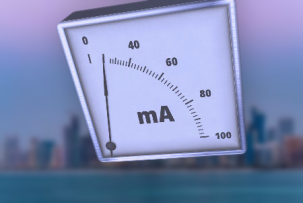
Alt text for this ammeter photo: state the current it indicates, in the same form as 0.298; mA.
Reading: 20; mA
